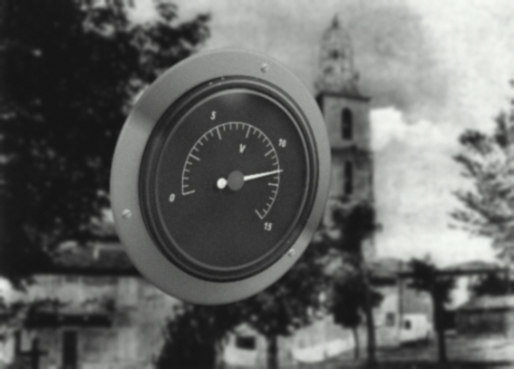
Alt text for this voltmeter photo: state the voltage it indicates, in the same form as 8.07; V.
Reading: 11.5; V
